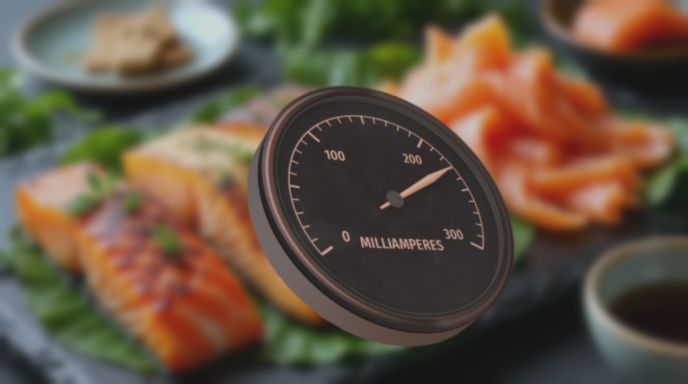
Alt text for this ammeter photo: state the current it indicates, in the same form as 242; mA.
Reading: 230; mA
